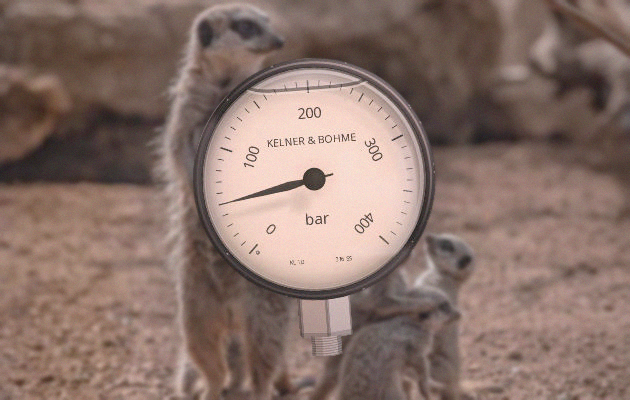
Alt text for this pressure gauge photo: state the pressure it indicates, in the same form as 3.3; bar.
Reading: 50; bar
